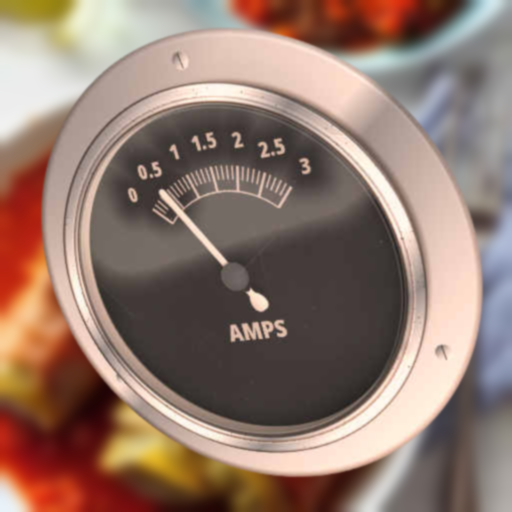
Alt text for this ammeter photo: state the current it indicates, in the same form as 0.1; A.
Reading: 0.5; A
